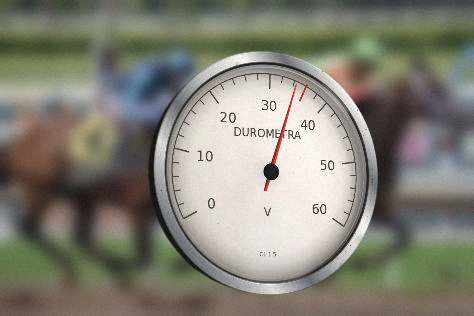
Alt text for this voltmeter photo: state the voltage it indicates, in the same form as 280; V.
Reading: 34; V
